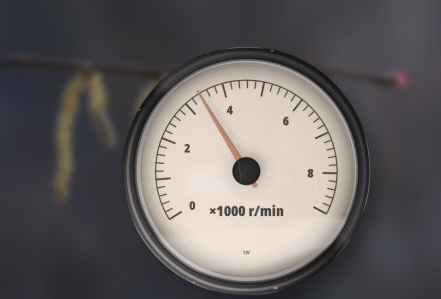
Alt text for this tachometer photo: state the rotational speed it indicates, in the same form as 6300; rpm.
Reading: 3400; rpm
